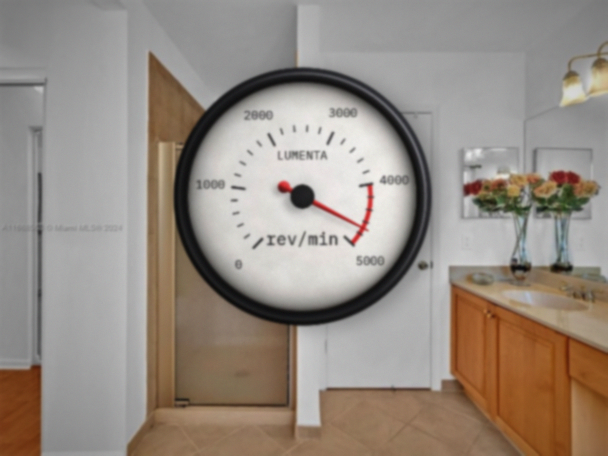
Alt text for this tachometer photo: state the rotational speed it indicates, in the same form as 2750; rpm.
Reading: 4700; rpm
